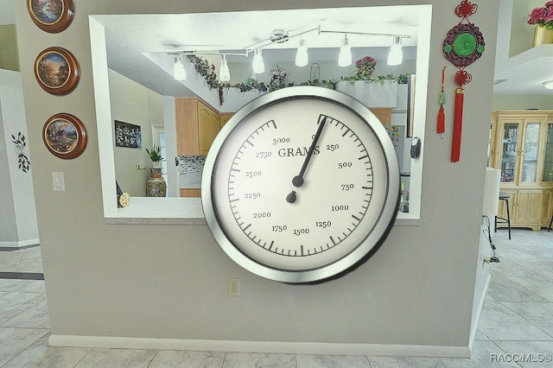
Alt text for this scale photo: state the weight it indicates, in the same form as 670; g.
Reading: 50; g
